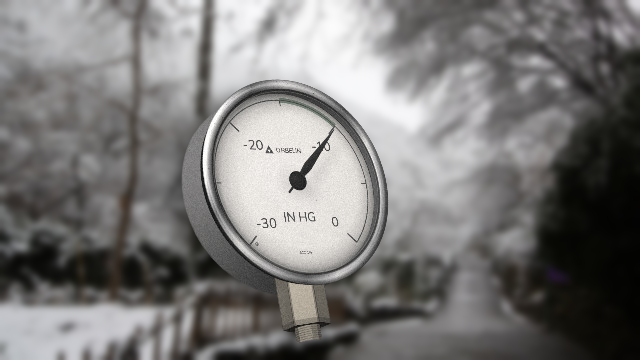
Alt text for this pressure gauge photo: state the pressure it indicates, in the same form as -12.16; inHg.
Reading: -10; inHg
